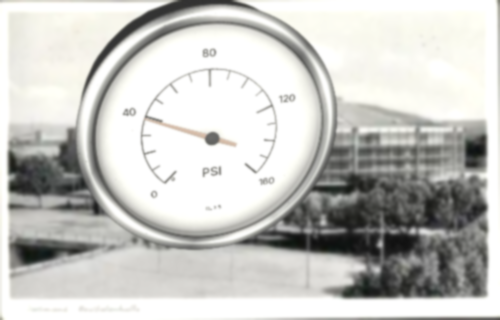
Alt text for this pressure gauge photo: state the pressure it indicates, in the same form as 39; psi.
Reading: 40; psi
